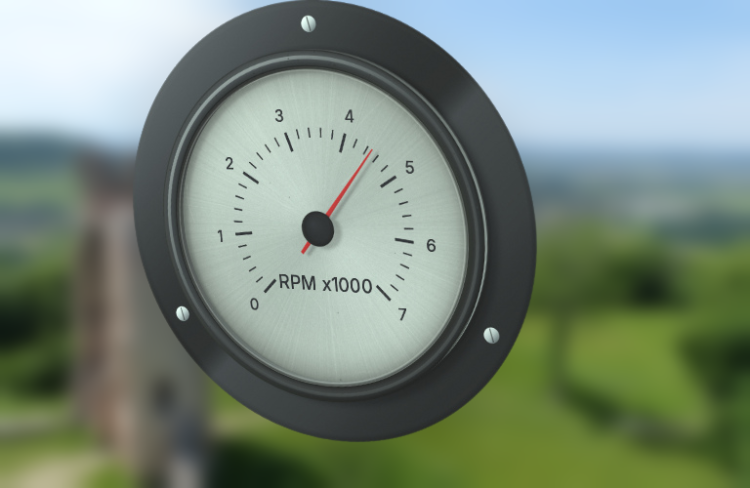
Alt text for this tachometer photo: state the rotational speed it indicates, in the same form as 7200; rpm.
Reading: 4500; rpm
